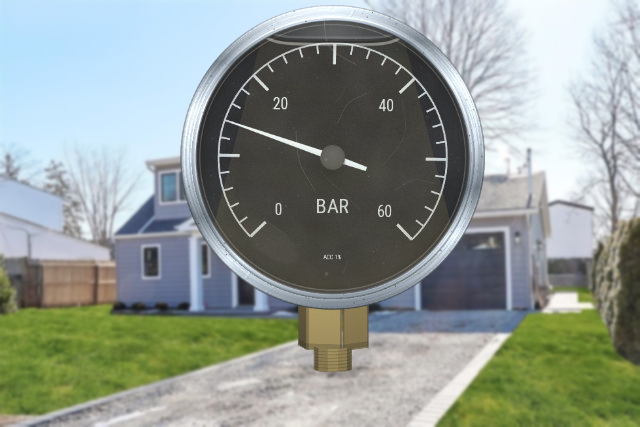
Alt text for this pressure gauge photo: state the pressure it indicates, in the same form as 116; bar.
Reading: 14; bar
